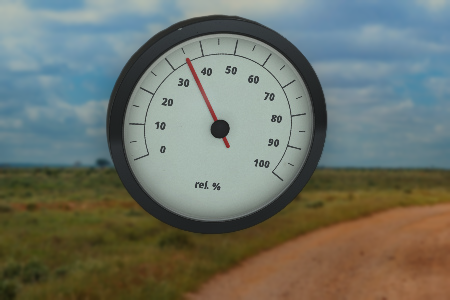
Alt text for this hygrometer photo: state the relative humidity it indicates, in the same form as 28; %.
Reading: 35; %
